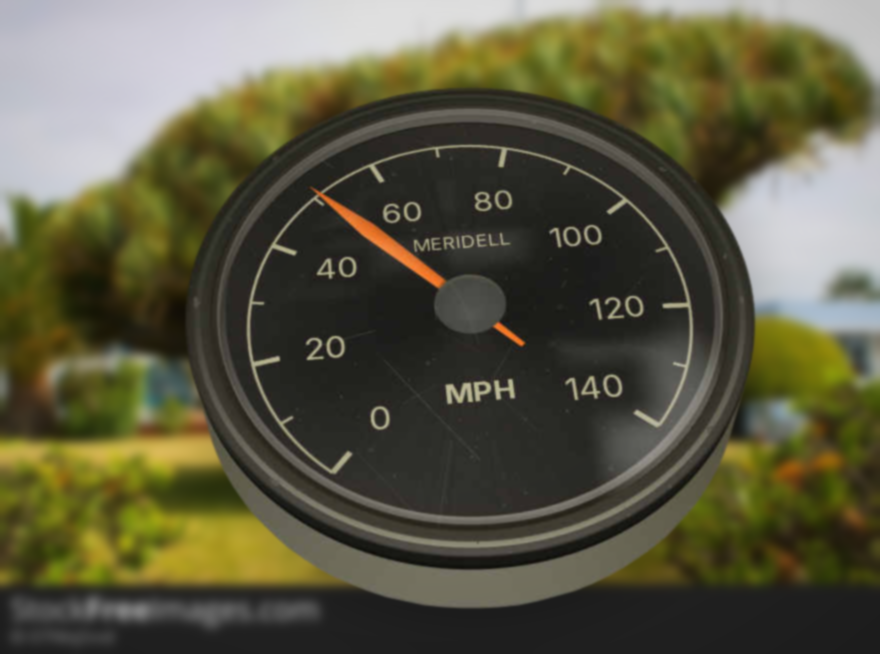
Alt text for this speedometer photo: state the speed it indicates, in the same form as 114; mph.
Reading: 50; mph
